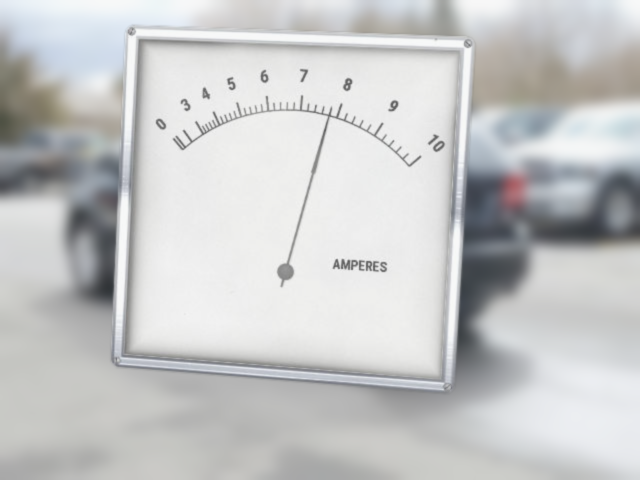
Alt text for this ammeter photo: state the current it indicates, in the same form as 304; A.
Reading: 7.8; A
